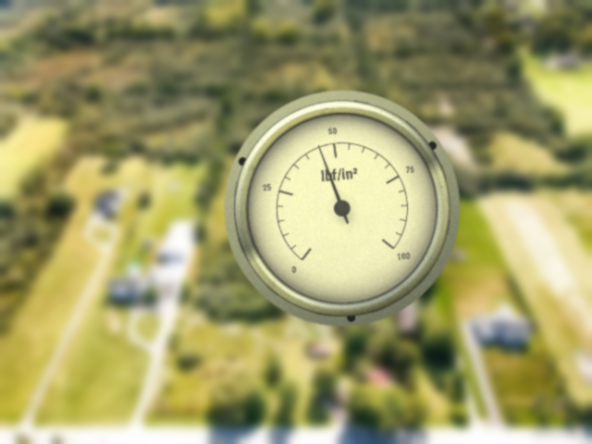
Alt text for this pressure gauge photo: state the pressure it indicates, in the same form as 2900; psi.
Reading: 45; psi
